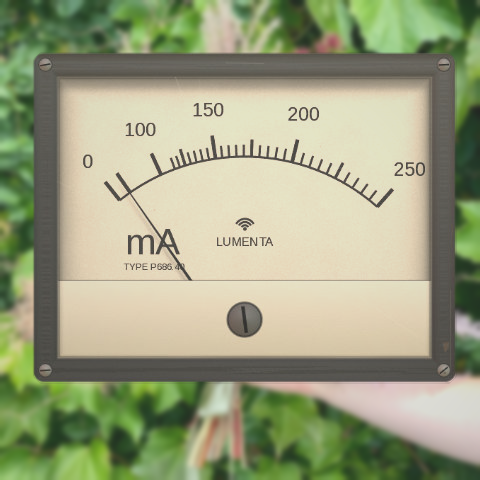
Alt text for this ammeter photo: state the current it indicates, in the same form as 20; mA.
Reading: 50; mA
